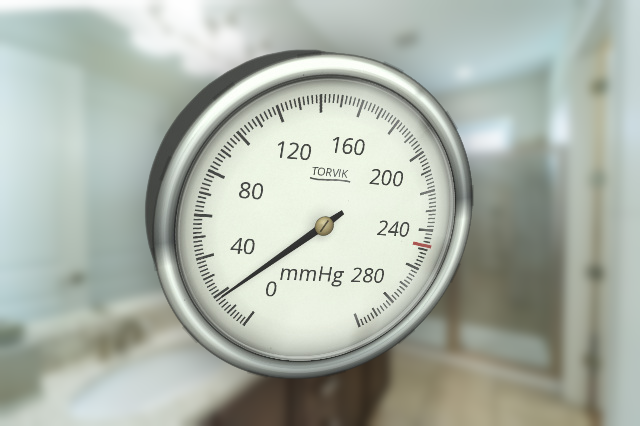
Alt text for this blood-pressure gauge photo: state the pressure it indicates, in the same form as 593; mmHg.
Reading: 20; mmHg
